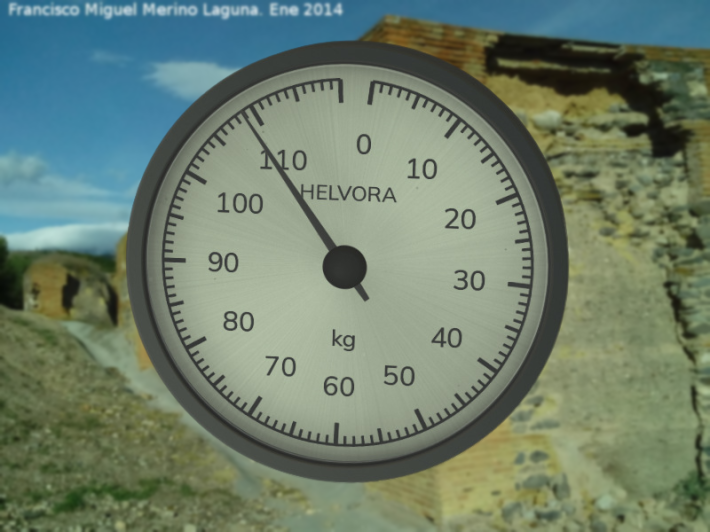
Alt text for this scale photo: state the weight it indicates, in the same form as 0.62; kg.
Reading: 109; kg
